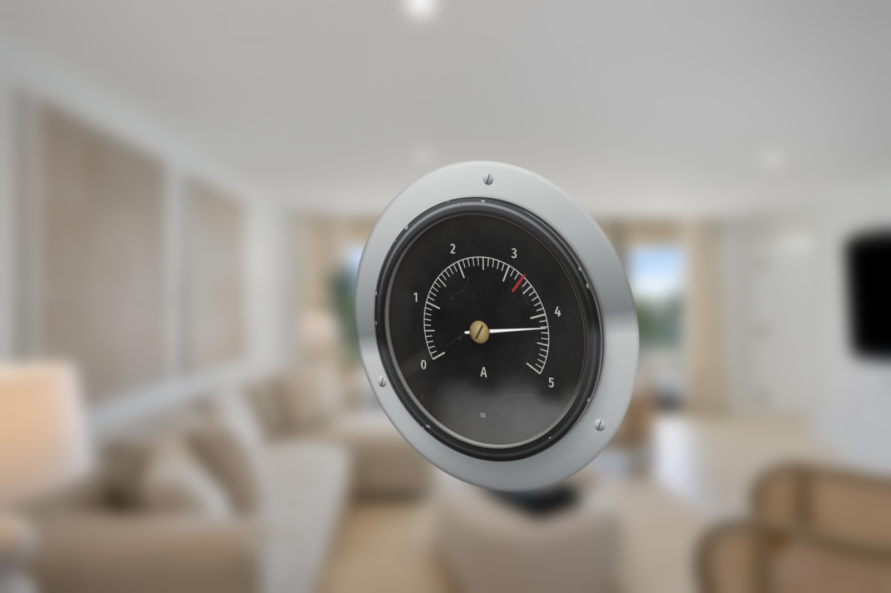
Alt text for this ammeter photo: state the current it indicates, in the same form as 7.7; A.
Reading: 4.2; A
